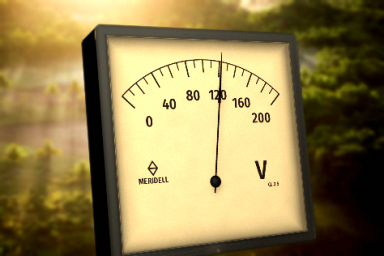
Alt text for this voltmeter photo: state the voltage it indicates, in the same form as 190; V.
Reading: 120; V
